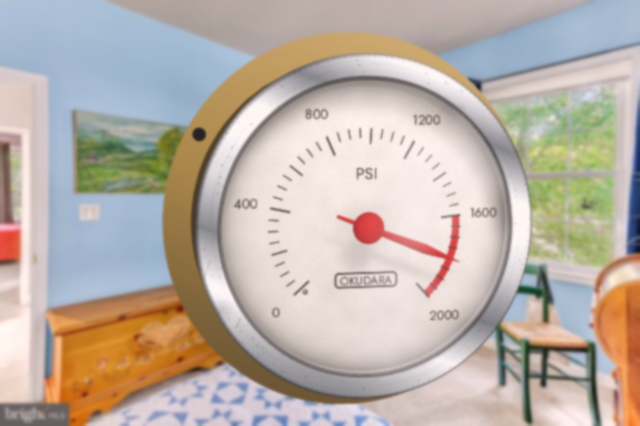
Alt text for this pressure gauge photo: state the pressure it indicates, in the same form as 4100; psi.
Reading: 1800; psi
